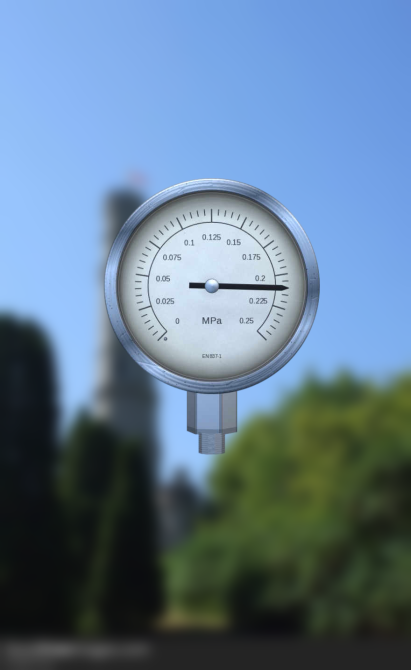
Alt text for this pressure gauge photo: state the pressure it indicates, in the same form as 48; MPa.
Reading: 0.21; MPa
